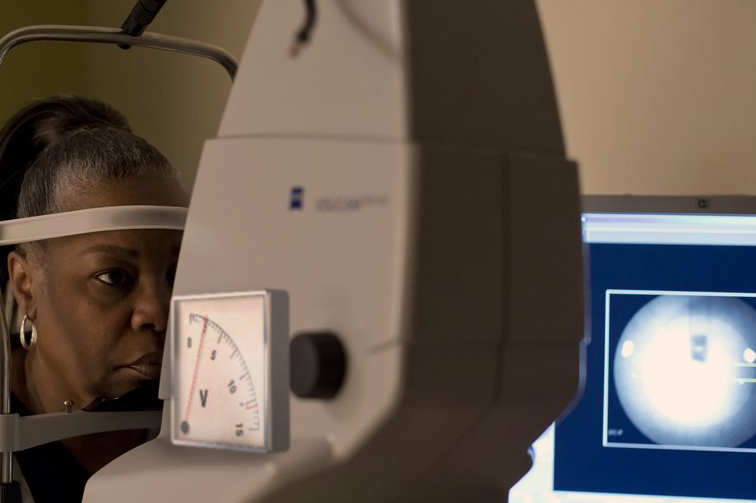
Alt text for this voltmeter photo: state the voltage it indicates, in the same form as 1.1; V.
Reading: 2.5; V
